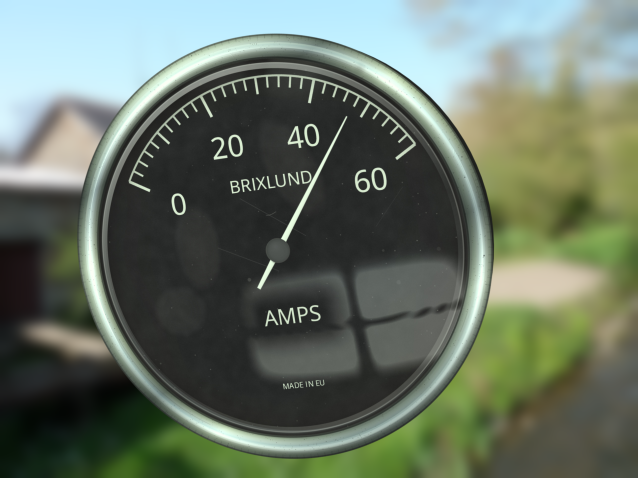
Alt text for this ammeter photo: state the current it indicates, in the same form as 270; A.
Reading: 48; A
